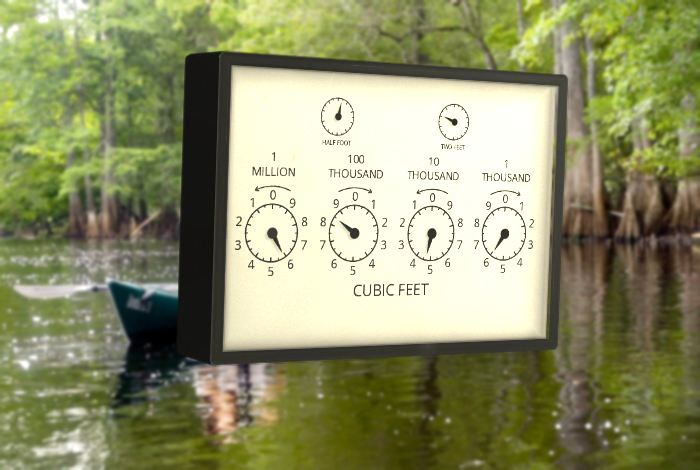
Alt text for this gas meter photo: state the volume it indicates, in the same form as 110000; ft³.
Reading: 584600; ft³
